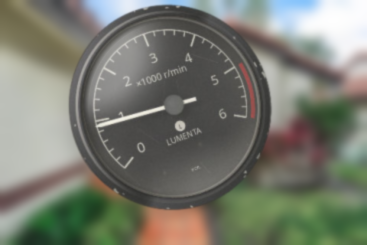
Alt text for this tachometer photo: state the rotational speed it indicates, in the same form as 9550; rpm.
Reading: 900; rpm
